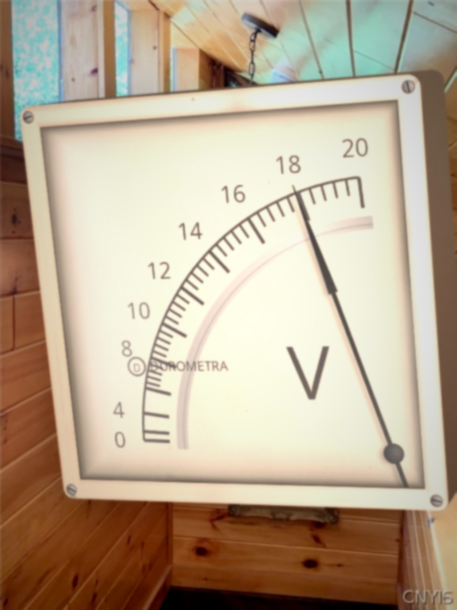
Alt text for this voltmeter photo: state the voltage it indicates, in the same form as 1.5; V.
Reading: 18; V
